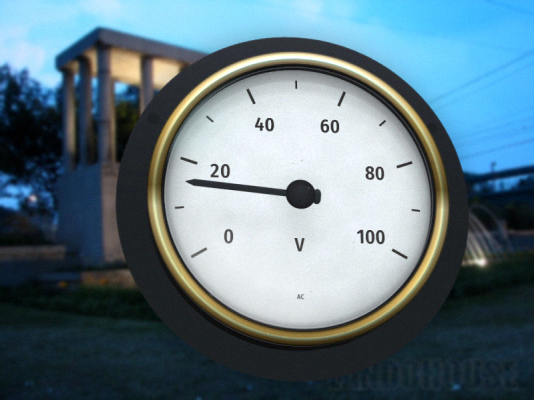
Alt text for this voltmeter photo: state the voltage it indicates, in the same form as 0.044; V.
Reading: 15; V
